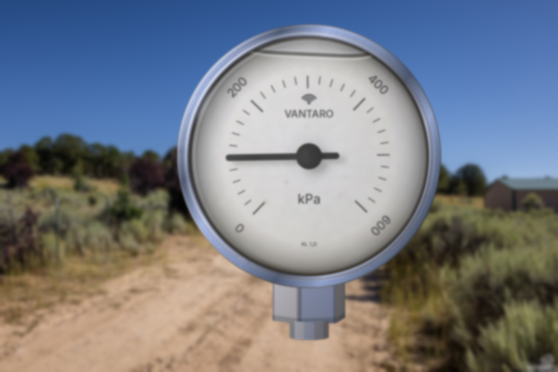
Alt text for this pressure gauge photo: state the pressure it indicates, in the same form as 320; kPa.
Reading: 100; kPa
